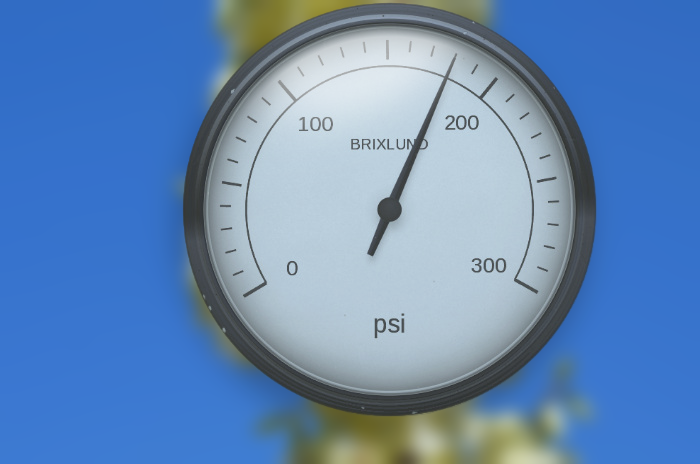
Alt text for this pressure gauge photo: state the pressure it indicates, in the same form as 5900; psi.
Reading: 180; psi
